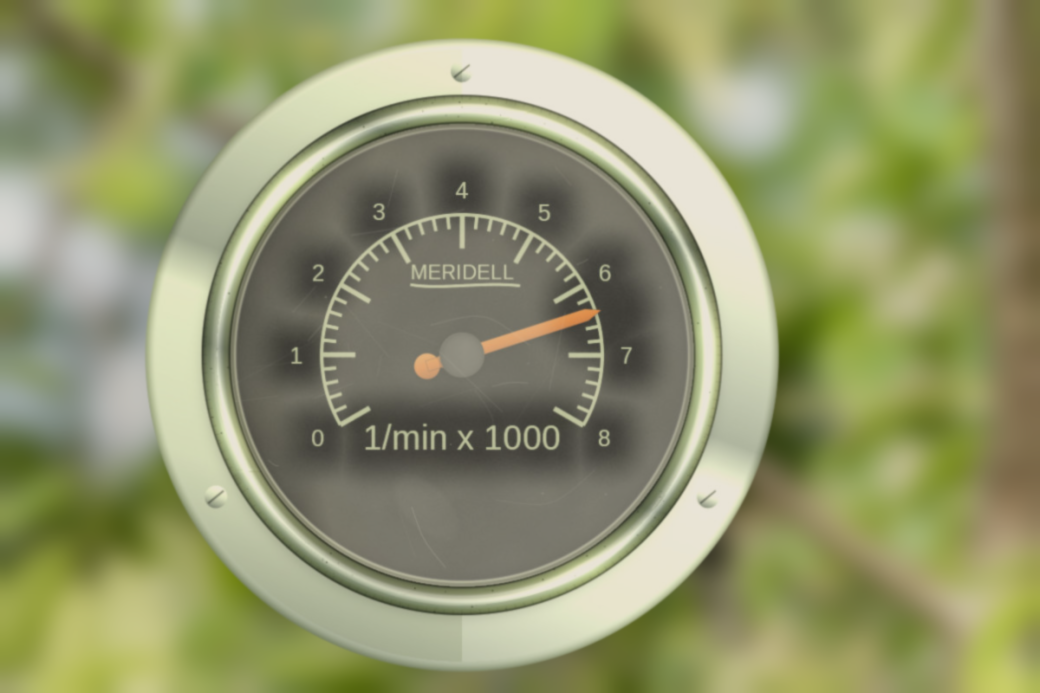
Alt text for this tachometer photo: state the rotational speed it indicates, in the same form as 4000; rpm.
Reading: 6400; rpm
